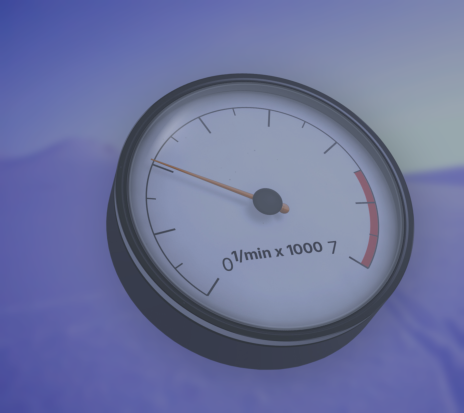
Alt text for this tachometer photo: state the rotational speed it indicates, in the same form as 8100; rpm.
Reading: 2000; rpm
